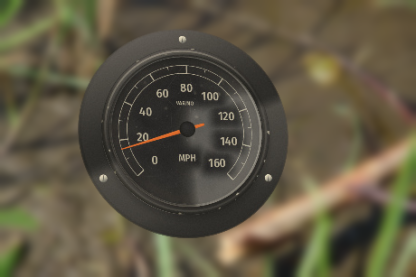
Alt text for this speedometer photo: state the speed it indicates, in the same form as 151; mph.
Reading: 15; mph
